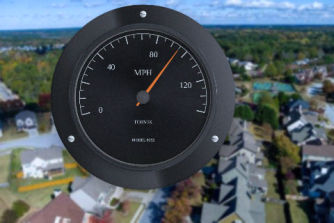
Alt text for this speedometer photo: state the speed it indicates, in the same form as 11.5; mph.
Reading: 95; mph
